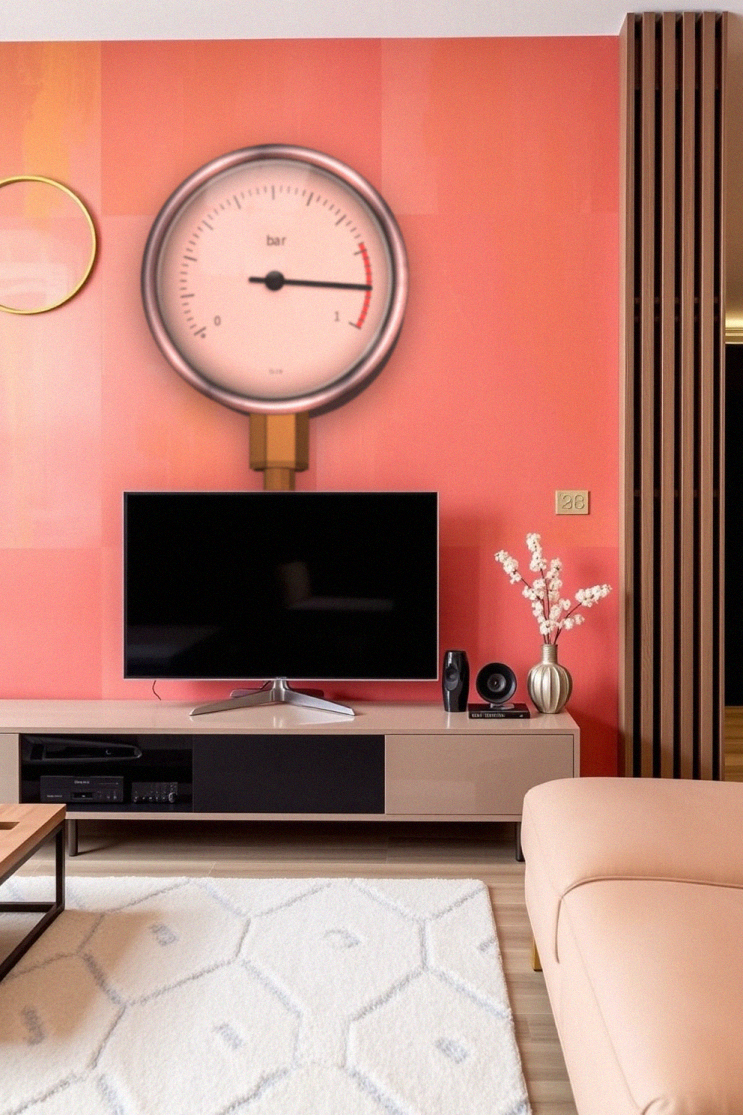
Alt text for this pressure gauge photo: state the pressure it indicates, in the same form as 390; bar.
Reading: 0.9; bar
